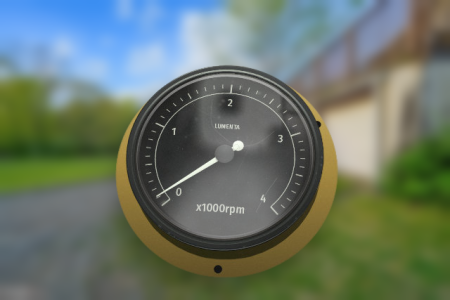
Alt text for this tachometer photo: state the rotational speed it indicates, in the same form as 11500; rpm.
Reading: 100; rpm
